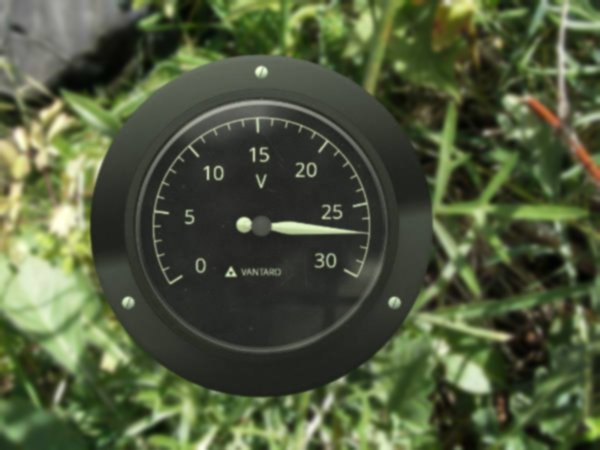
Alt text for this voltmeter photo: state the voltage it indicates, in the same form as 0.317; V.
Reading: 27; V
